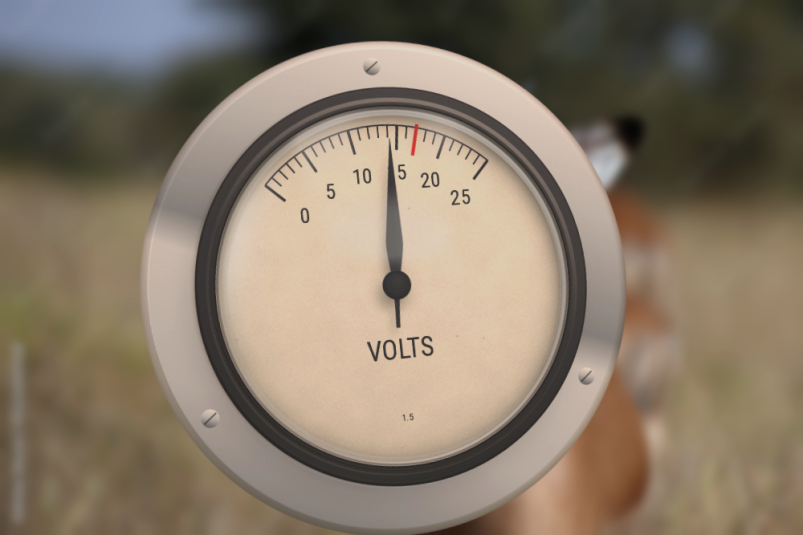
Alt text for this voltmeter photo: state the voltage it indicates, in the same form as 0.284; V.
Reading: 14; V
